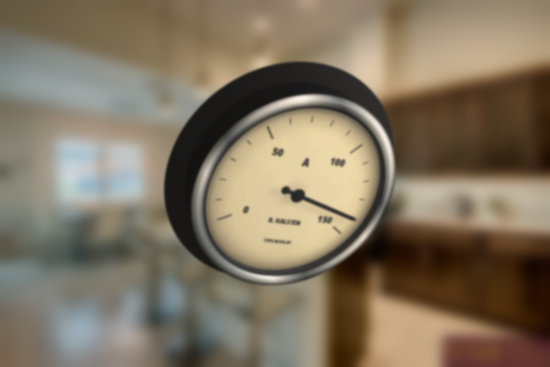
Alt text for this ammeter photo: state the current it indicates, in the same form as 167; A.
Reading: 140; A
